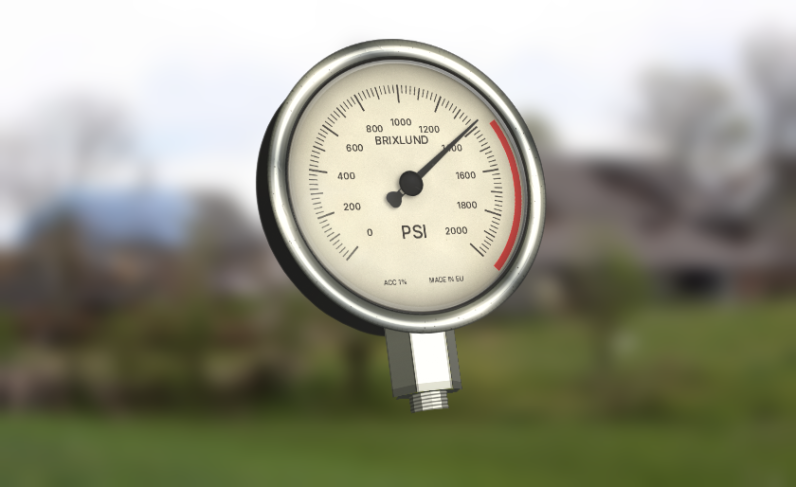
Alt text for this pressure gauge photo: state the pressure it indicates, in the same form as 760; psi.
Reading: 1380; psi
